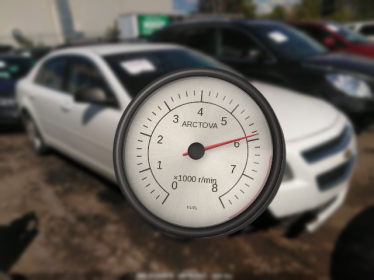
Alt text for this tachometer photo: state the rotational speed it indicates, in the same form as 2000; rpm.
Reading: 5900; rpm
